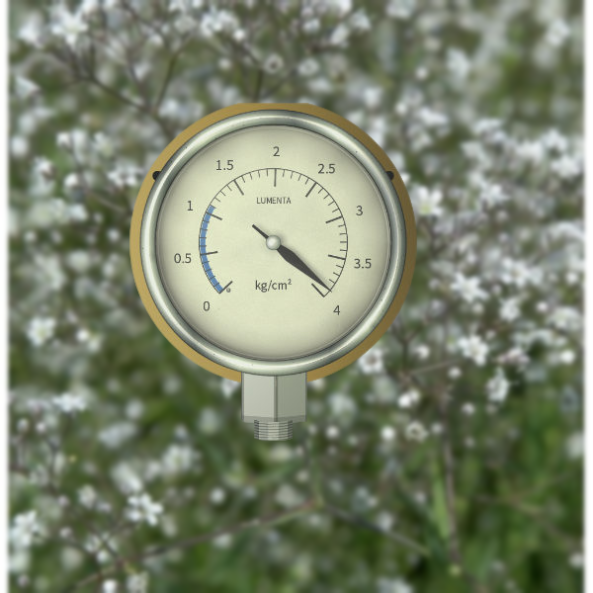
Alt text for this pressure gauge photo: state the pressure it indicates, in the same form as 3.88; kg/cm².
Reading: 3.9; kg/cm²
